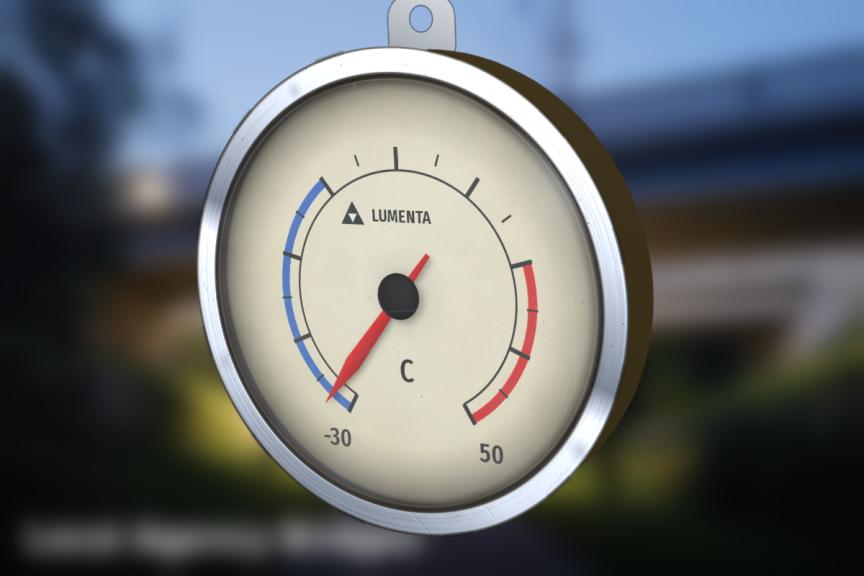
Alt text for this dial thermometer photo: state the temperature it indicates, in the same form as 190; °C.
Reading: -27.5; °C
